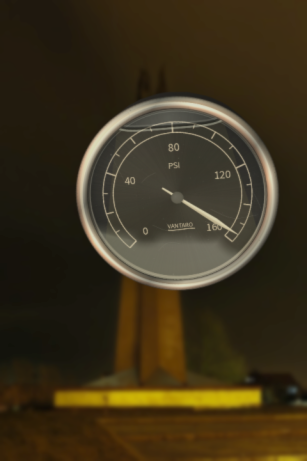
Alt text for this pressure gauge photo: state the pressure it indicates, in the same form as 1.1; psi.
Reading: 155; psi
